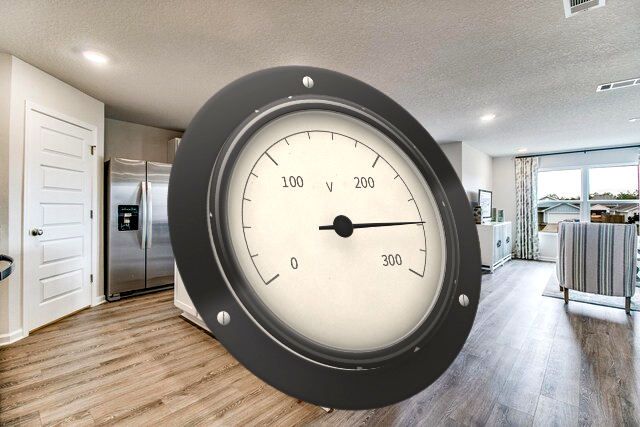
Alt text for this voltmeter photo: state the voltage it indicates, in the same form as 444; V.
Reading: 260; V
